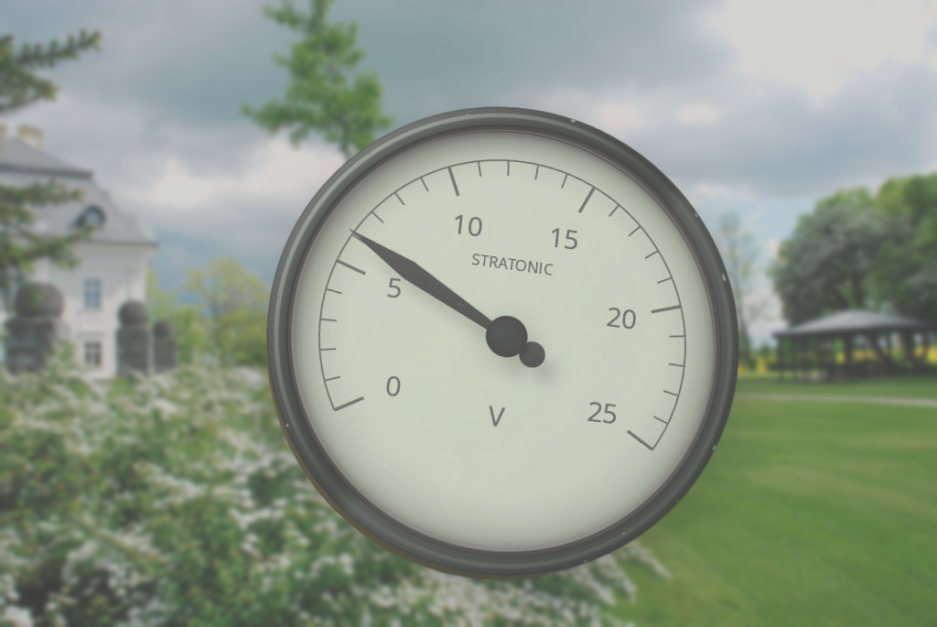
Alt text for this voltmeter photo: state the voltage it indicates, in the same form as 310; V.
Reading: 6; V
